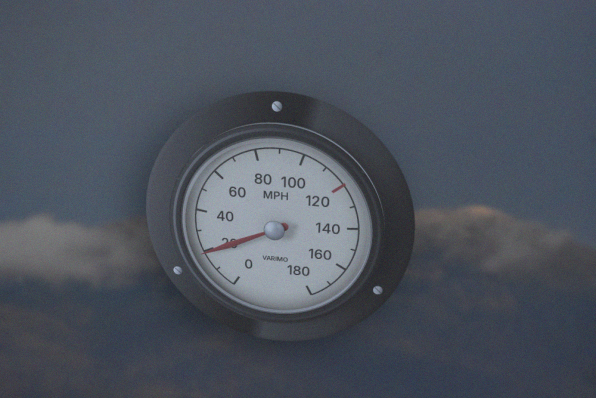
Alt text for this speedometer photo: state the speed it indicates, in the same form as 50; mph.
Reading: 20; mph
